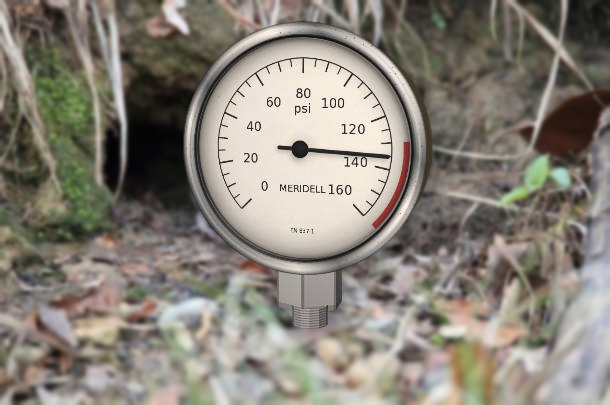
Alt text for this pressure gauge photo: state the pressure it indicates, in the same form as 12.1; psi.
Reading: 135; psi
